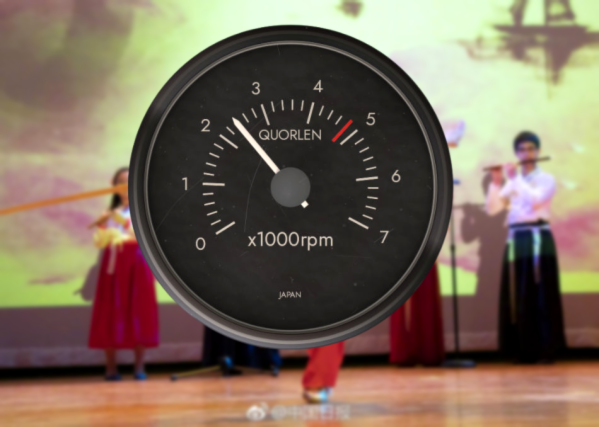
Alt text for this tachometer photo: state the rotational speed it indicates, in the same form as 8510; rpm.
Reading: 2400; rpm
